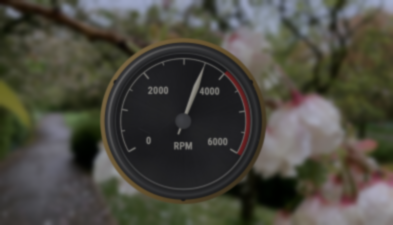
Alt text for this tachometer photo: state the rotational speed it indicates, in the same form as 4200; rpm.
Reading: 3500; rpm
